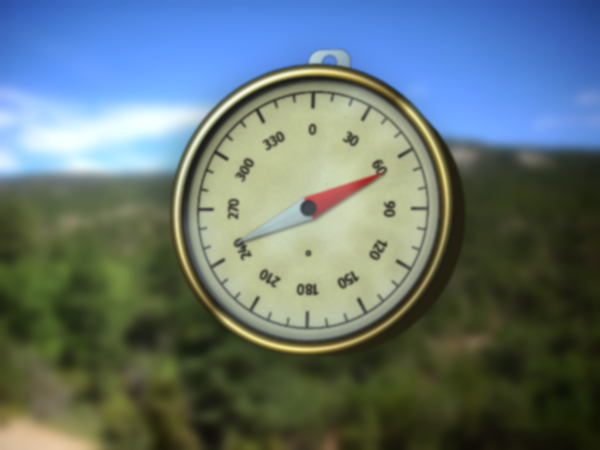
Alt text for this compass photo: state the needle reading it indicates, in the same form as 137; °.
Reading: 65; °
